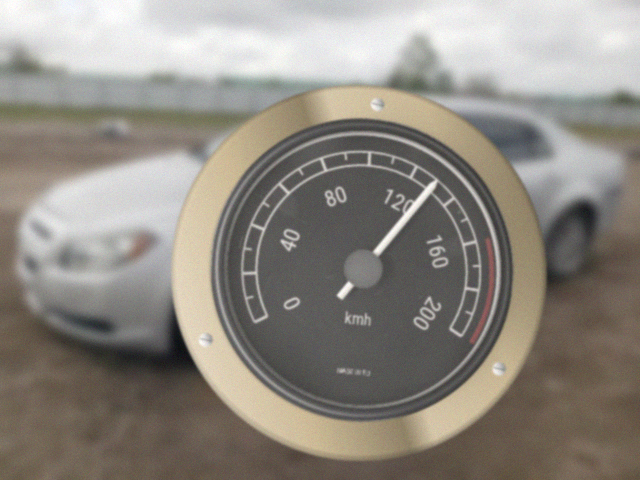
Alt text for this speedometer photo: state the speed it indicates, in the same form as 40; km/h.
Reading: 130; km/h
